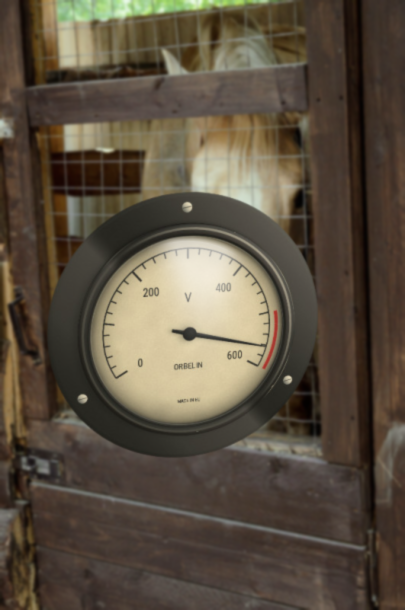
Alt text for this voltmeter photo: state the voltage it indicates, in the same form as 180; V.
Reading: 560; V
